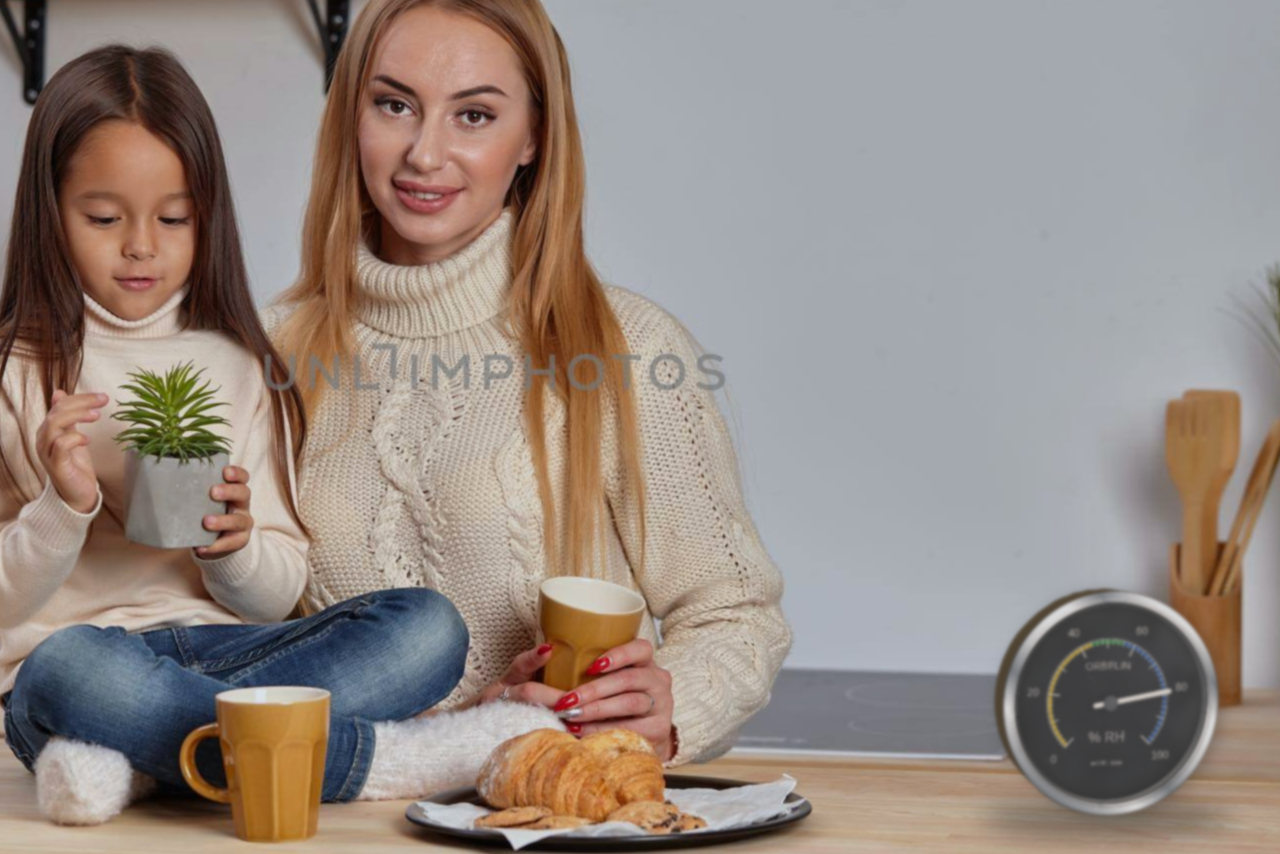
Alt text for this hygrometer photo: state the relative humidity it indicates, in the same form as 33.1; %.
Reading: 80; %
